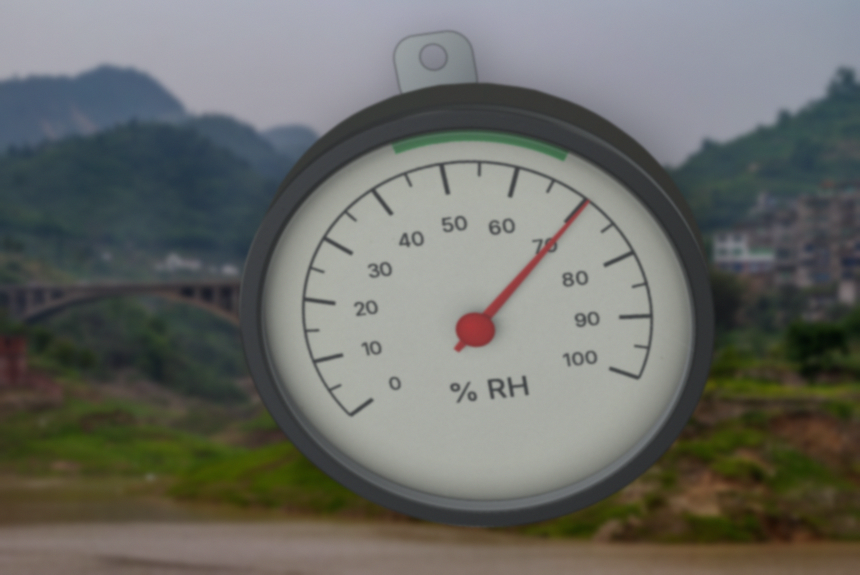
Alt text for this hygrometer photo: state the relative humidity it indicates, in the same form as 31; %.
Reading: 70; %
